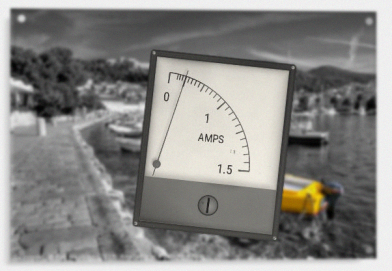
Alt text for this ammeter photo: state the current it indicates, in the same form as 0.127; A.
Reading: 0.5; A
